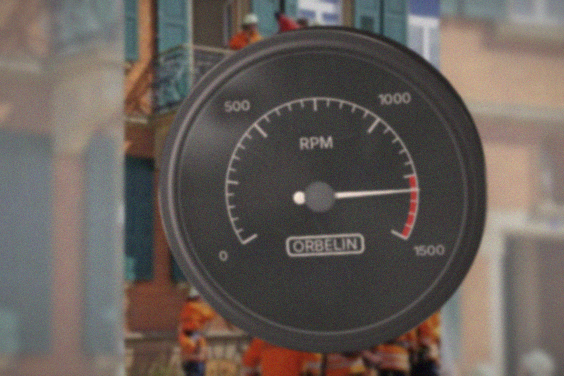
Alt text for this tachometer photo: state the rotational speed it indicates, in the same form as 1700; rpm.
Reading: 1300; rpm
